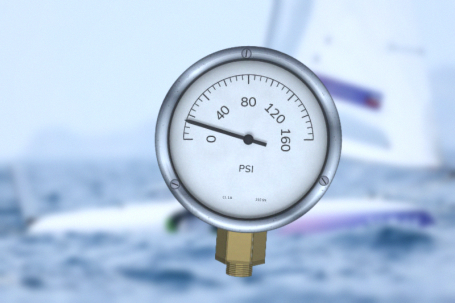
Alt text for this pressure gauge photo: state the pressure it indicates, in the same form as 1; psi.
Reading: 15; psi
